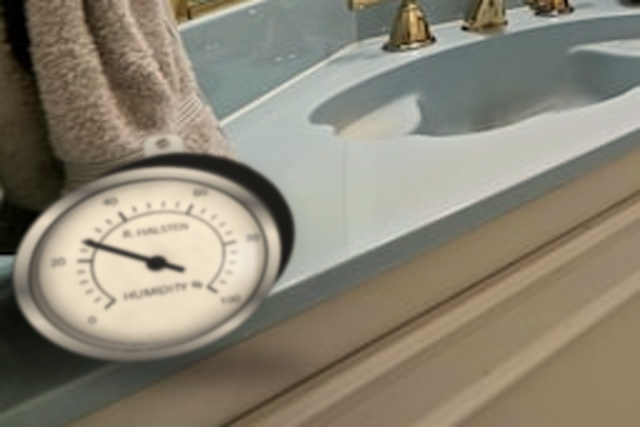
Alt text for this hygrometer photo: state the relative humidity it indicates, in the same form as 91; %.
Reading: 28; %
